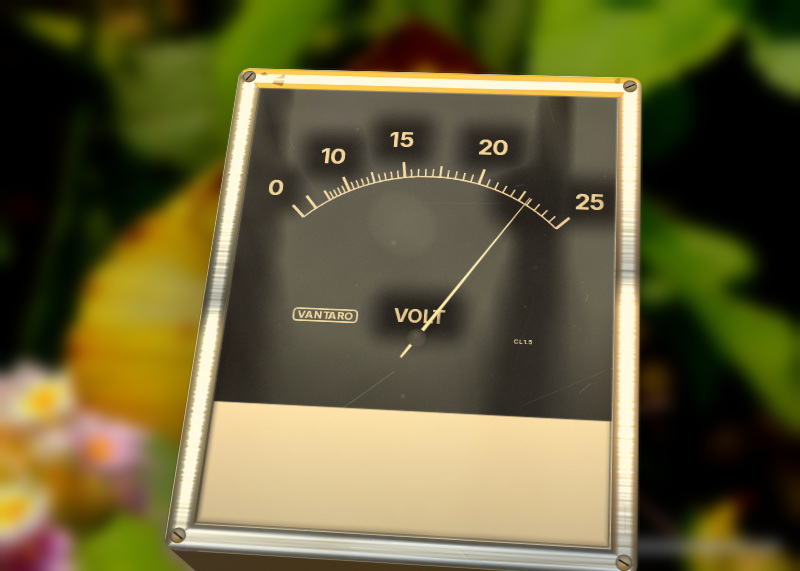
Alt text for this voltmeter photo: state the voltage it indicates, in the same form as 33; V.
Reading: 23; V
